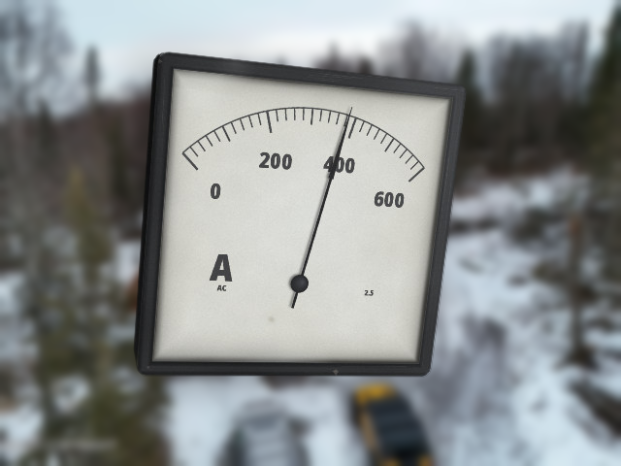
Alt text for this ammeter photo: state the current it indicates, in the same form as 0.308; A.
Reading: 380; A
